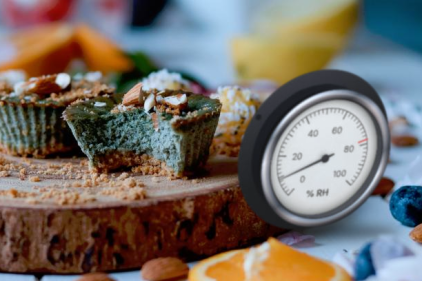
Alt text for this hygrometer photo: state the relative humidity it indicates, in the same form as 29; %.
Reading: 10; %
